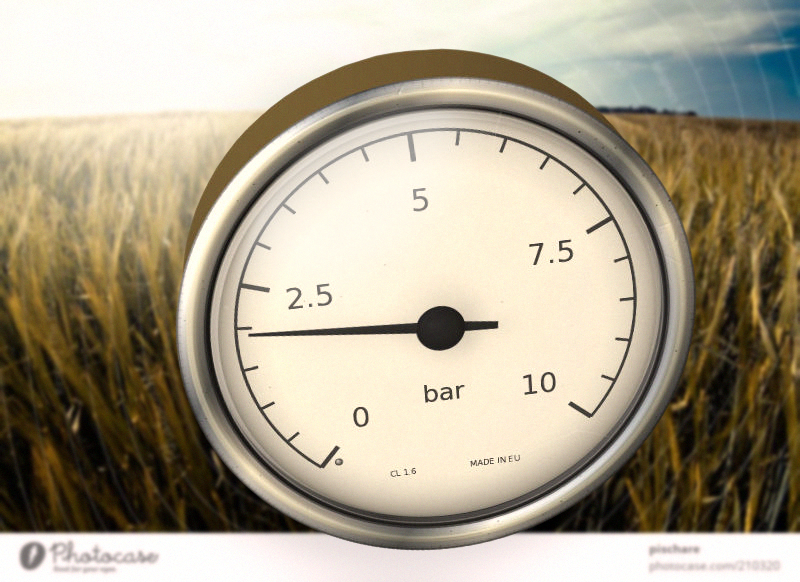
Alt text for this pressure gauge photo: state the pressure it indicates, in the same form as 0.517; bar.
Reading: 2; bar
